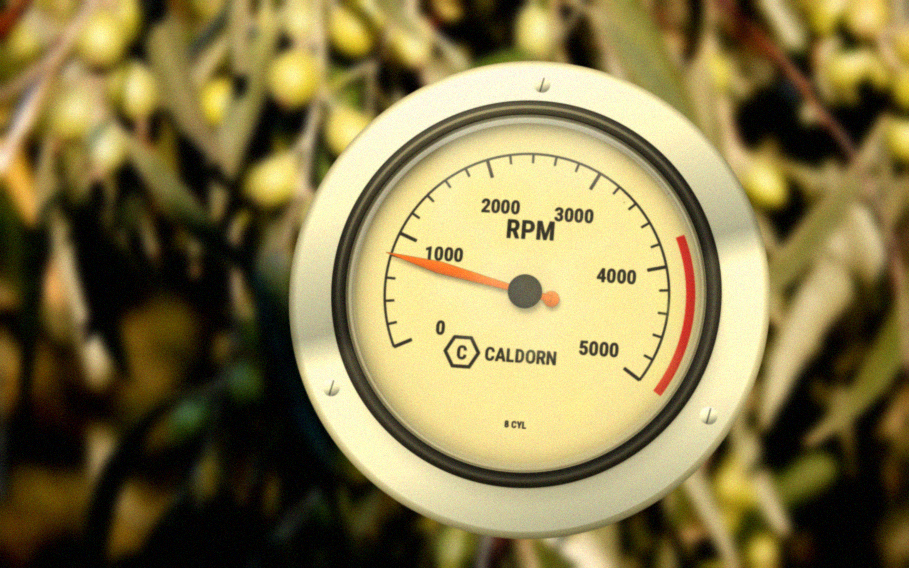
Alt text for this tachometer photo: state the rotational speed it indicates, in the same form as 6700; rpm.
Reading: 800; rpm
